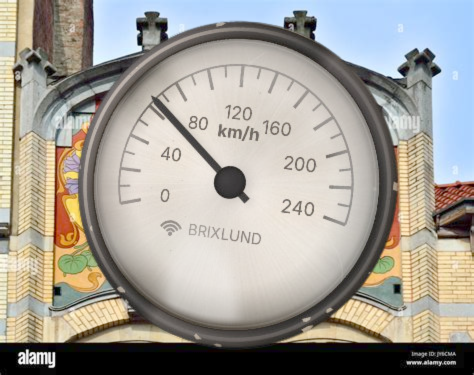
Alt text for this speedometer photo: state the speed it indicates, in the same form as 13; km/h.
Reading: 65; km/h
